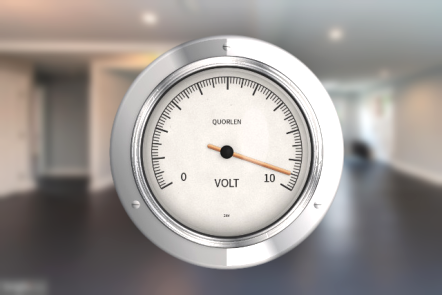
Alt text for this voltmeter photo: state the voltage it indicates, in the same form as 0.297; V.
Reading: 9.5; V
